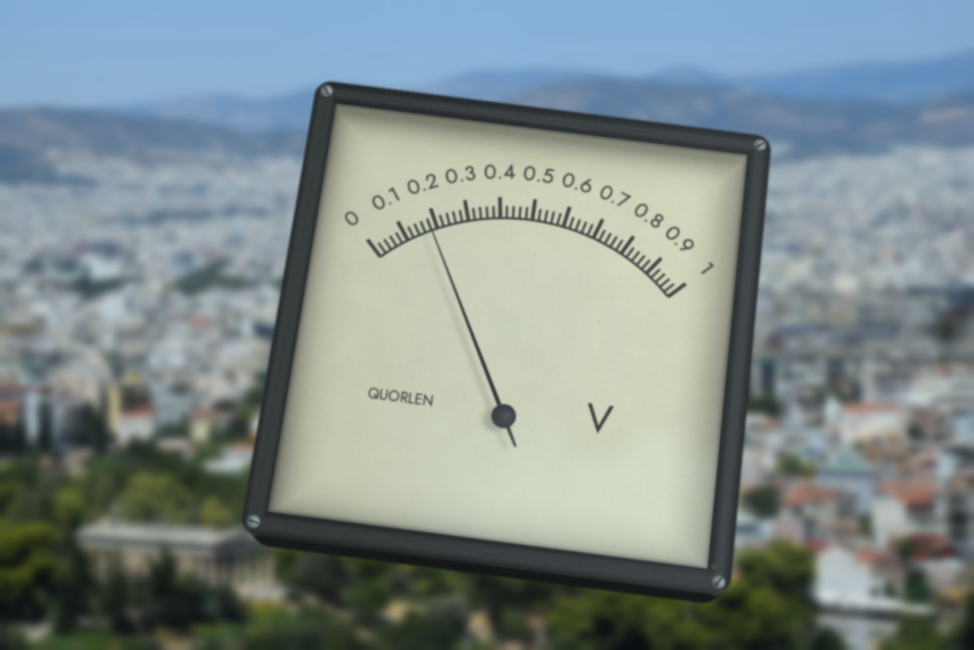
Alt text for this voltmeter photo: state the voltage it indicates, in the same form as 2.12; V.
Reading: 0.18; V
